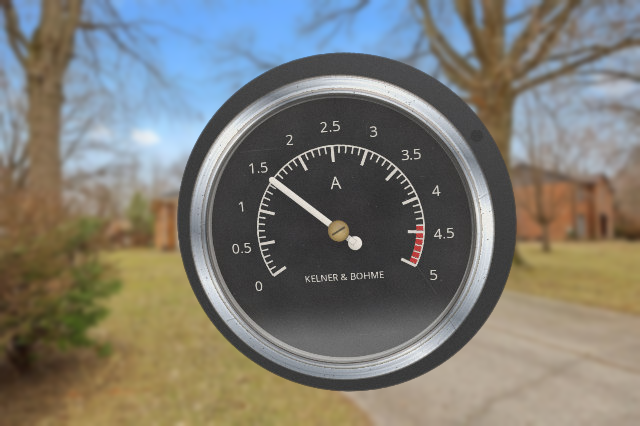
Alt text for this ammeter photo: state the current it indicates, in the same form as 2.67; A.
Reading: 1.5; A
